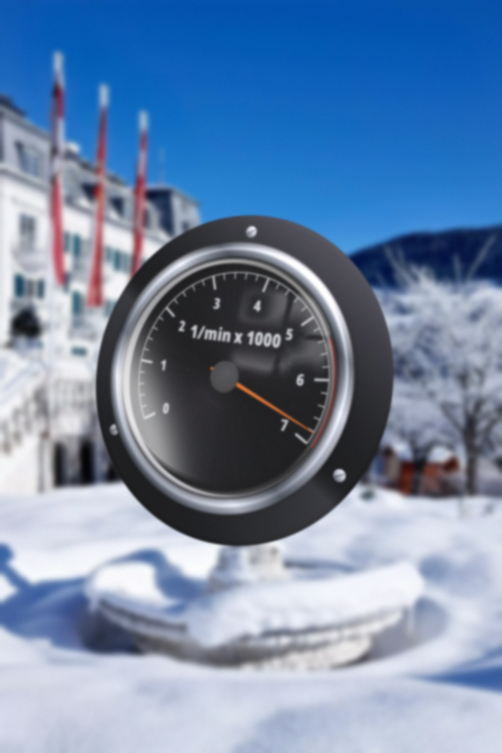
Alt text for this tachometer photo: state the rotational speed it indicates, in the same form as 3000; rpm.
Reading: 6800; rpm
